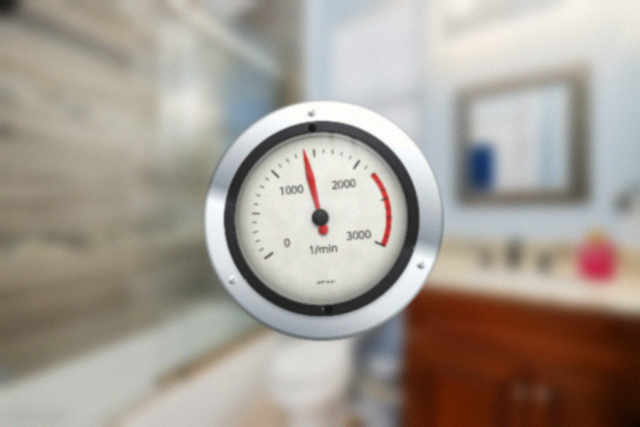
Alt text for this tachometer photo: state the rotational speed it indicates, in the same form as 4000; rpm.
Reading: 1400; rpm
